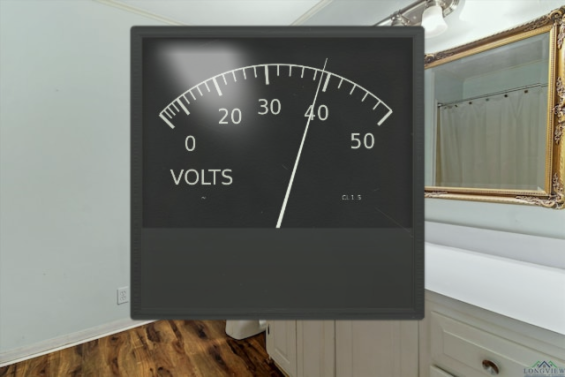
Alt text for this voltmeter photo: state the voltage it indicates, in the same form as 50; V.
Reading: 39; V
